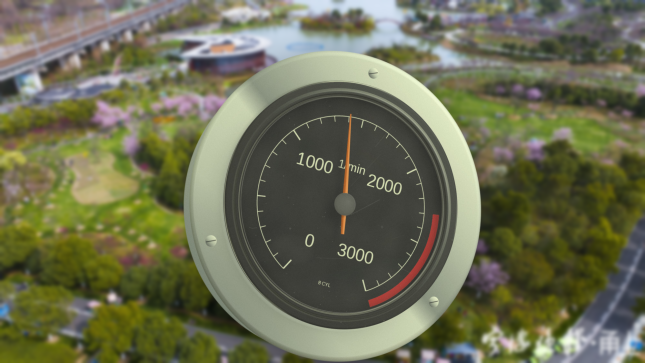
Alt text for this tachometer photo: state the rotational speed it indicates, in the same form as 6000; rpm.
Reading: 1400; rpm
